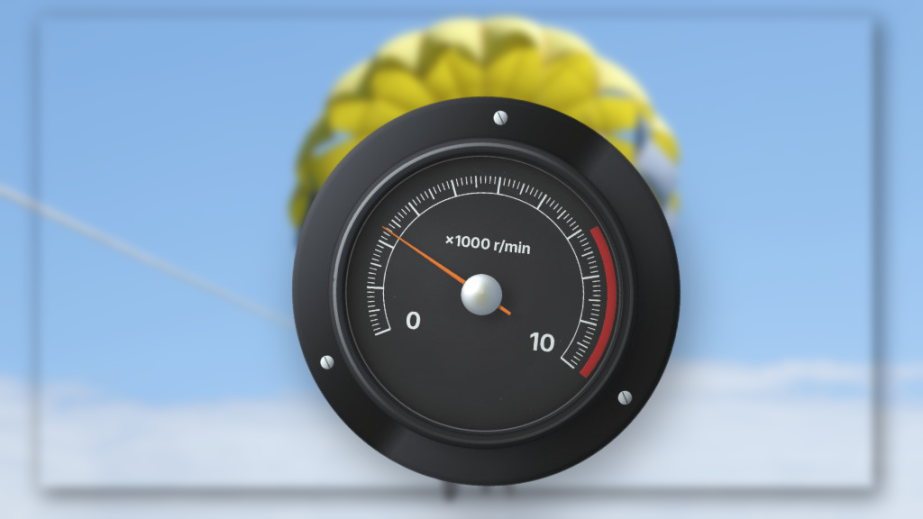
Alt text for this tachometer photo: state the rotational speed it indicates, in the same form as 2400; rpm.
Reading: 2300; rpm
